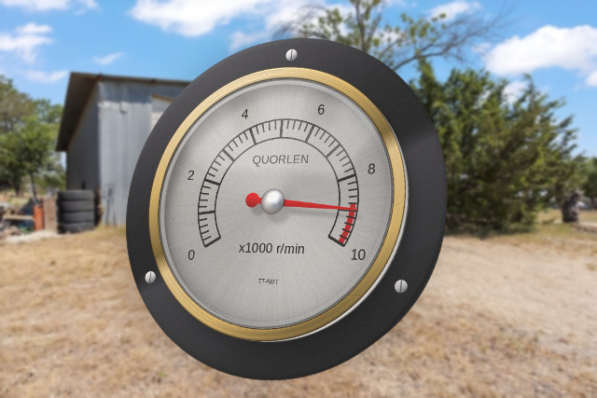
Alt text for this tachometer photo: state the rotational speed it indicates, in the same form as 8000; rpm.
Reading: 9000; rpm
